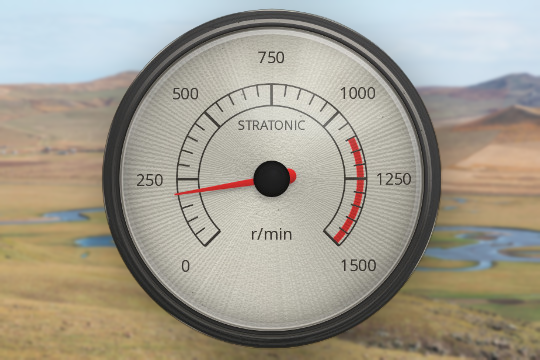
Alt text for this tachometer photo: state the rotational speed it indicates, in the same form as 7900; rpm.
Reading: 200; rpm
